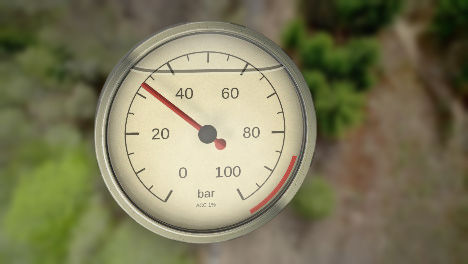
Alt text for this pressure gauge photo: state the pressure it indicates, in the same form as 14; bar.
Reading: 32.5; bar
